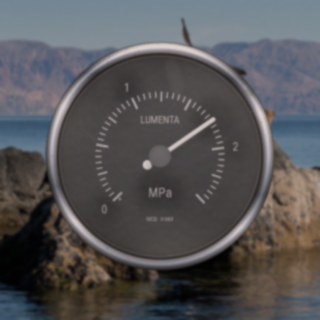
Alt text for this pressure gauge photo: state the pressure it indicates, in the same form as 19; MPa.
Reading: 1.75; MPa
